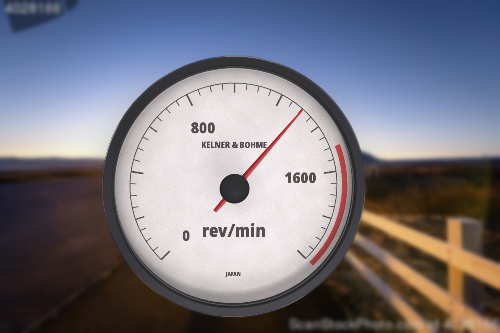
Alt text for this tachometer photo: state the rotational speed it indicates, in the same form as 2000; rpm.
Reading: 1300; rpm
